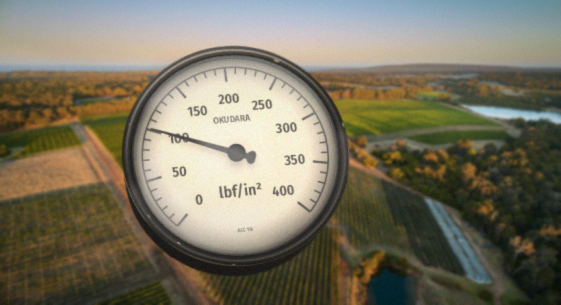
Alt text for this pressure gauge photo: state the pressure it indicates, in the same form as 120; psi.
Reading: 100; psi
